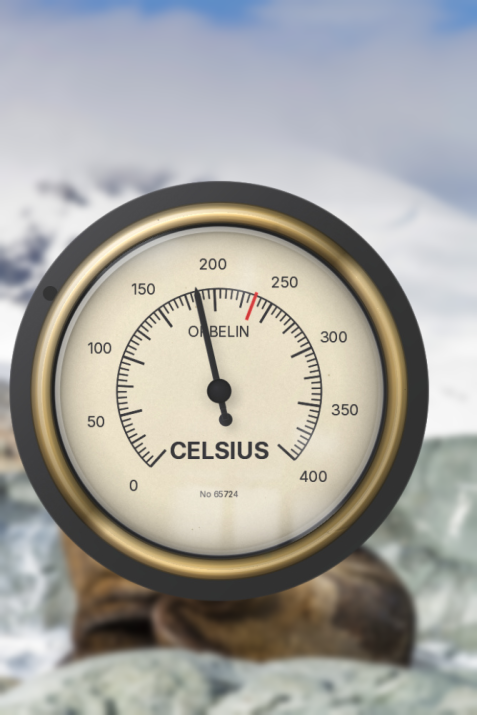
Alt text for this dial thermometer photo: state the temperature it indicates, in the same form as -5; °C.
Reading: 185; °C
